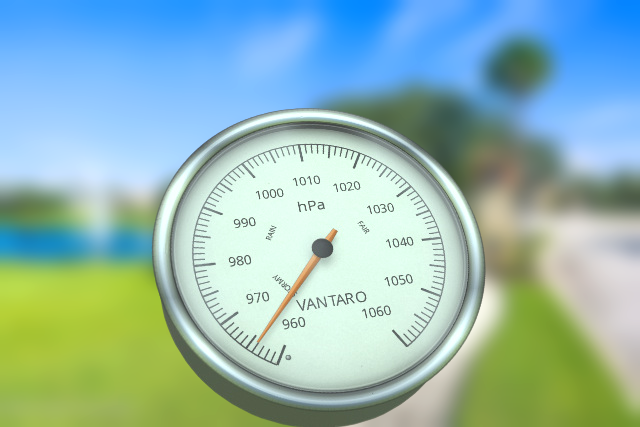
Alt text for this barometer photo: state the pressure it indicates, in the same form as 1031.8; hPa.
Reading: 964; hPa
